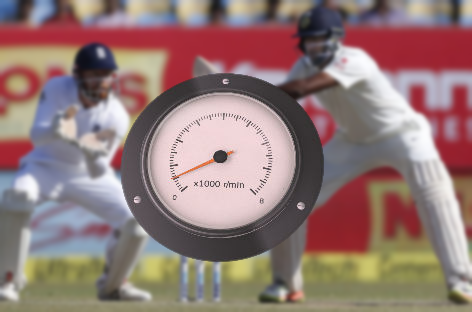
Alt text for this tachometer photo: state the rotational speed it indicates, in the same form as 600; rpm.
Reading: 500; rpm
